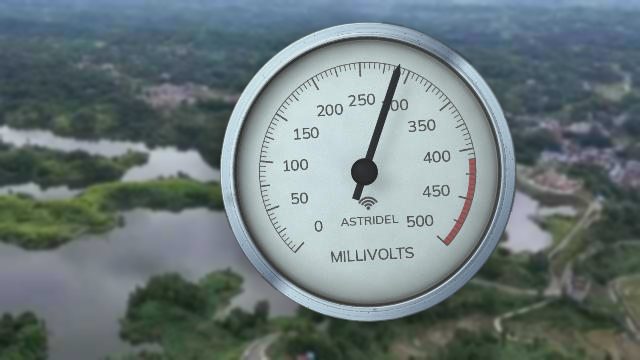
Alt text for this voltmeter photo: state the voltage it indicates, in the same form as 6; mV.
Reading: 290; mV
